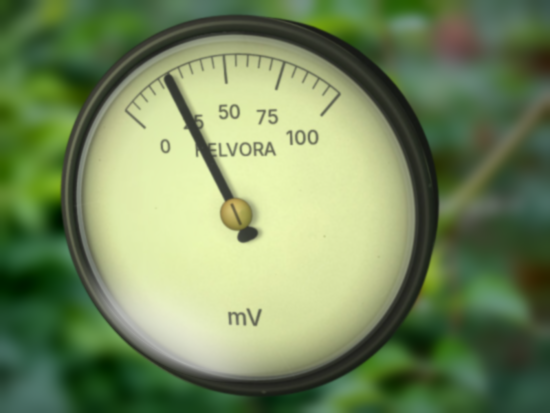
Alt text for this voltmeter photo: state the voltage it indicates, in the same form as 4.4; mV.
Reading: 25; mV
